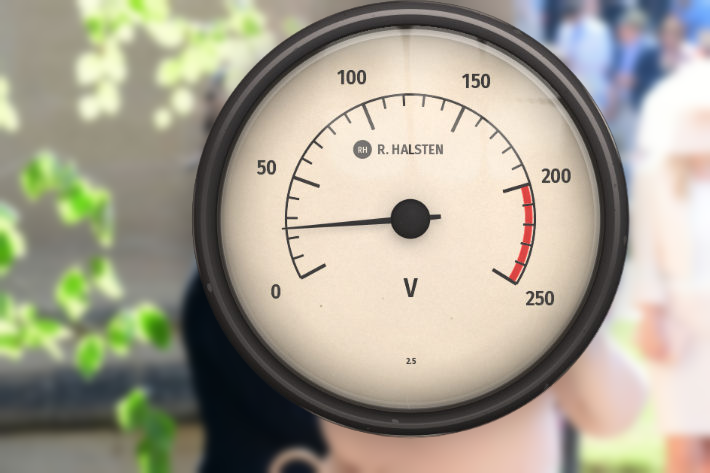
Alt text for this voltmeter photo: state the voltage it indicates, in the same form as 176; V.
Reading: 25; V
